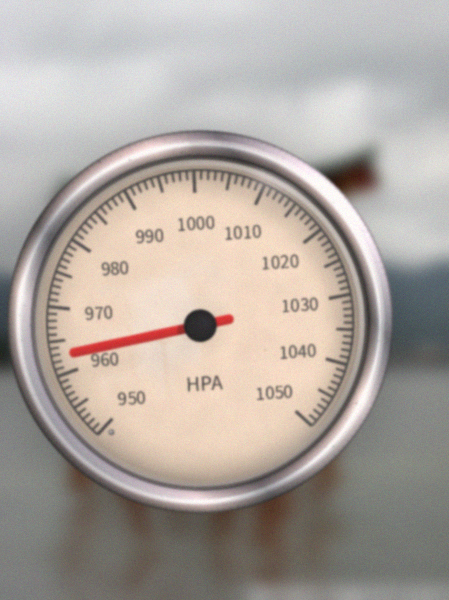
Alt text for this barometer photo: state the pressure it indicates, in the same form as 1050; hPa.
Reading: 963; hPa
